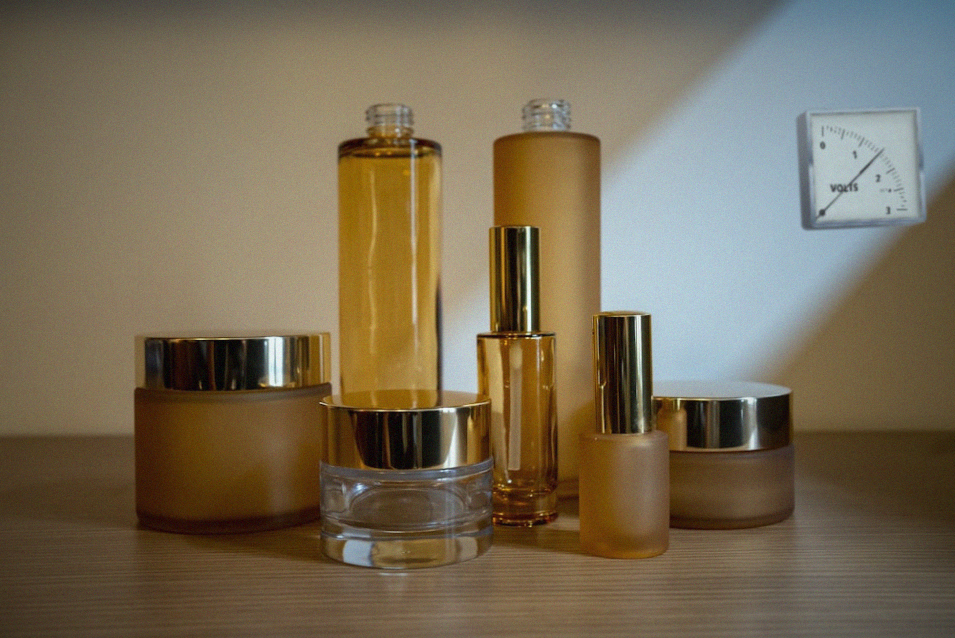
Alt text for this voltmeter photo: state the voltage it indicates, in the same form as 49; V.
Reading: 1.5; V
